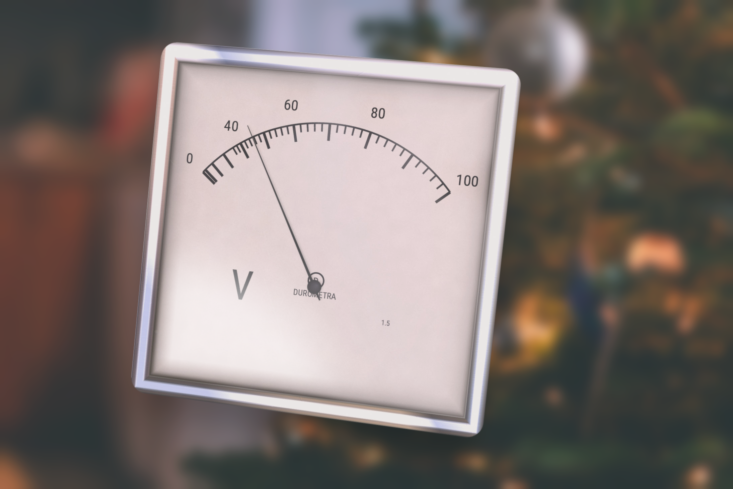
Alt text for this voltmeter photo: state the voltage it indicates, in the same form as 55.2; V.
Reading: 46; V
